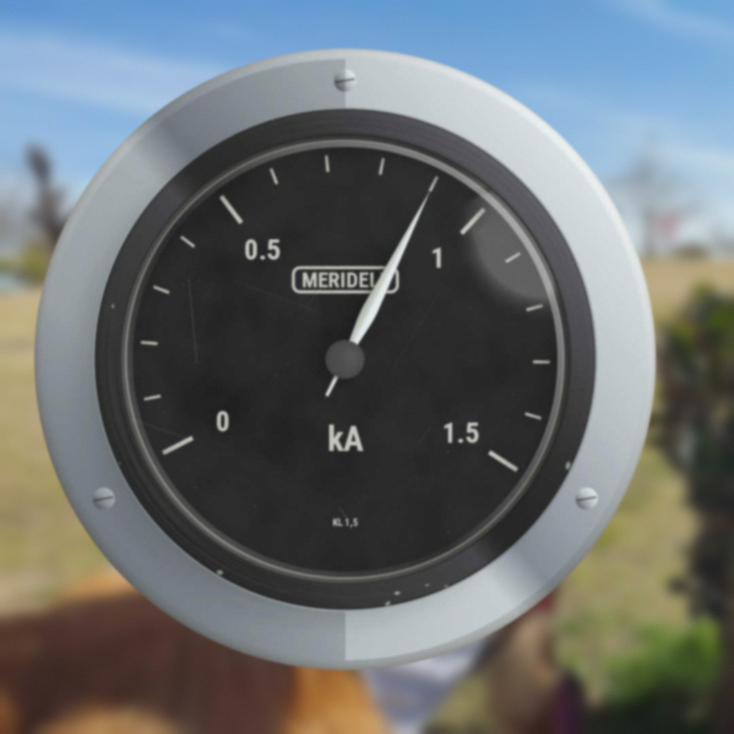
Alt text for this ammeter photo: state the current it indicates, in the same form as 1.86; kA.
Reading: 0.9; kA
